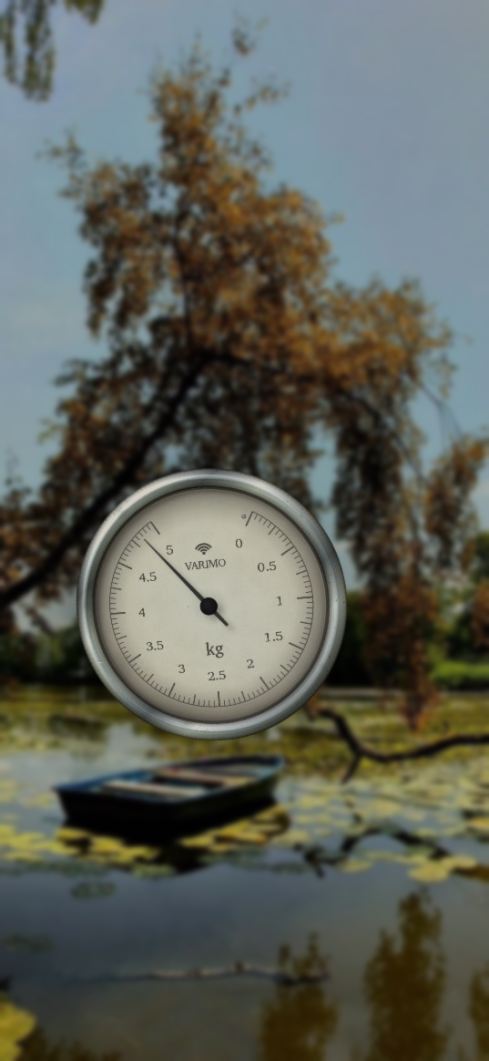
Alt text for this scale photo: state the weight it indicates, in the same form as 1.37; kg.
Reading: 4.85; kg
